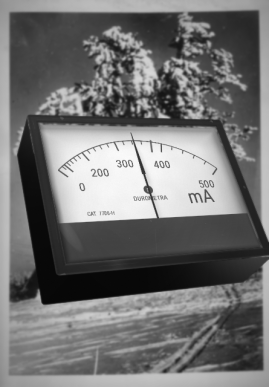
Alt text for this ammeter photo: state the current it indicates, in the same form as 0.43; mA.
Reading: 340; mA
